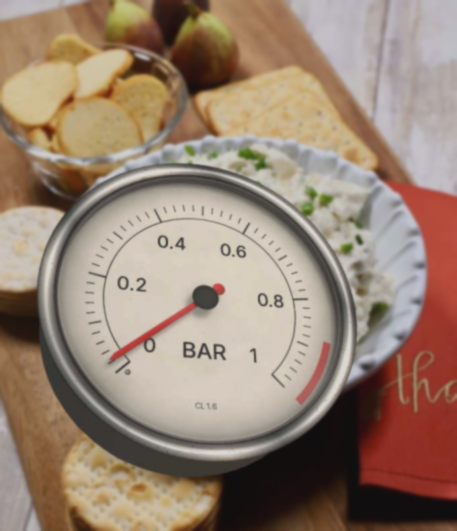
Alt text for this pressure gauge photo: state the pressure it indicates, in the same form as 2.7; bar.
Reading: 0.02; bar
